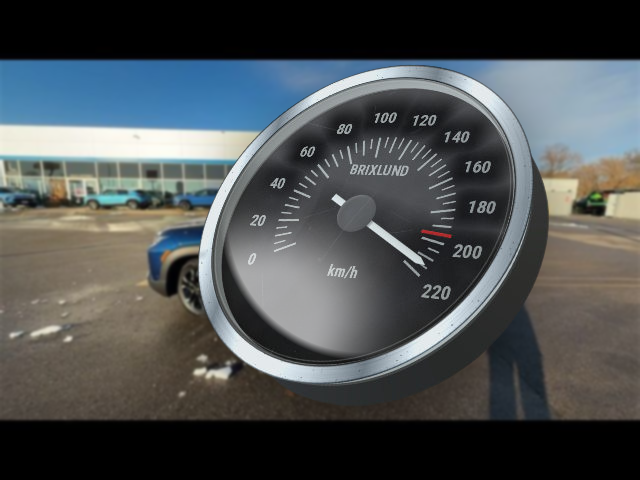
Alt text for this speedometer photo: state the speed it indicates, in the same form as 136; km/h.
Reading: 215; km/h
